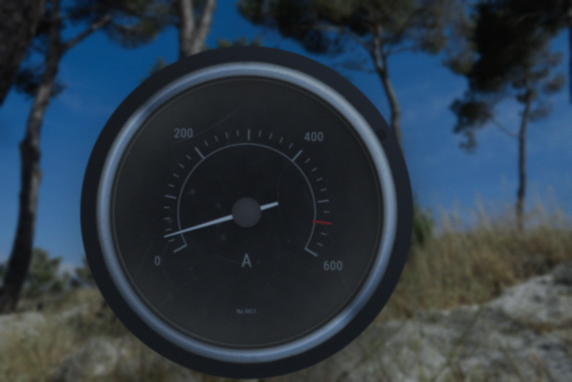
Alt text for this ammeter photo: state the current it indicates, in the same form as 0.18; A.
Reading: 30; A
